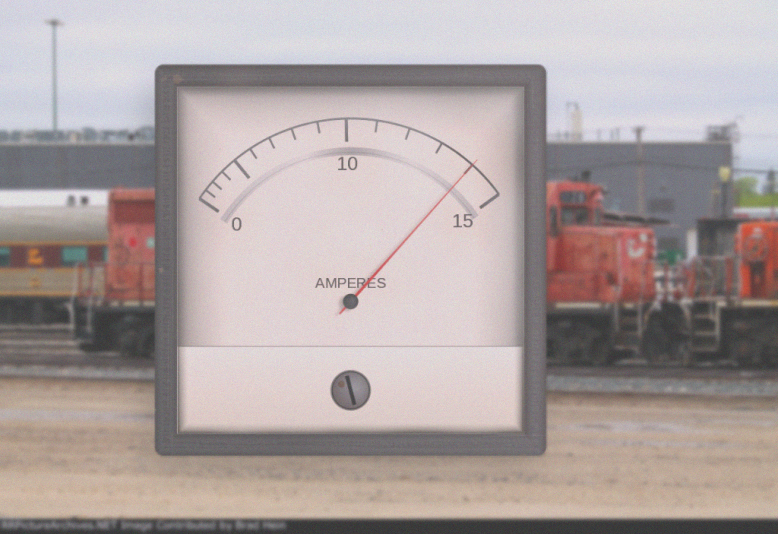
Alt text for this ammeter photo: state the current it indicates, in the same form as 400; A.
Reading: 14; A
